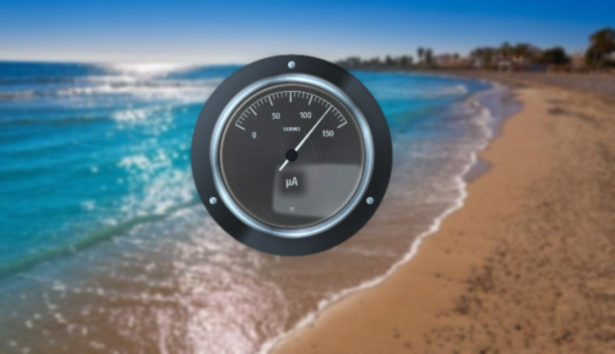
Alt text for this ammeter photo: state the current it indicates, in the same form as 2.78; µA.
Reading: 125; µA
